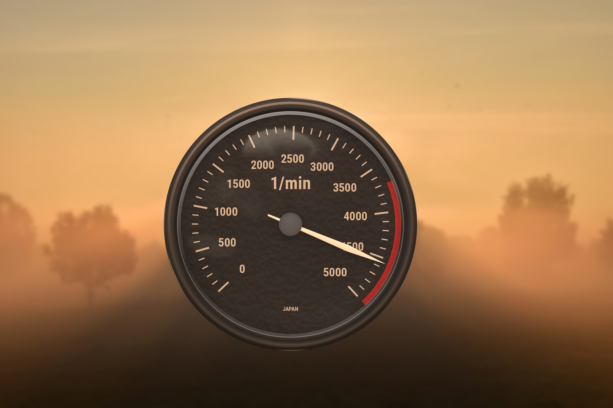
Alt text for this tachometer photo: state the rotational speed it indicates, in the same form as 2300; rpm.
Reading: 4550; rpm
